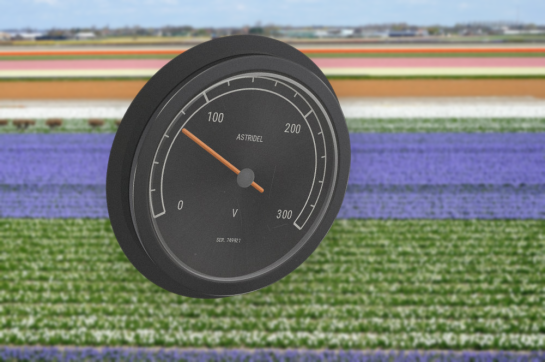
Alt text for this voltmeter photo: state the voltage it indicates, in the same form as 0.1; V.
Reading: 70; V
